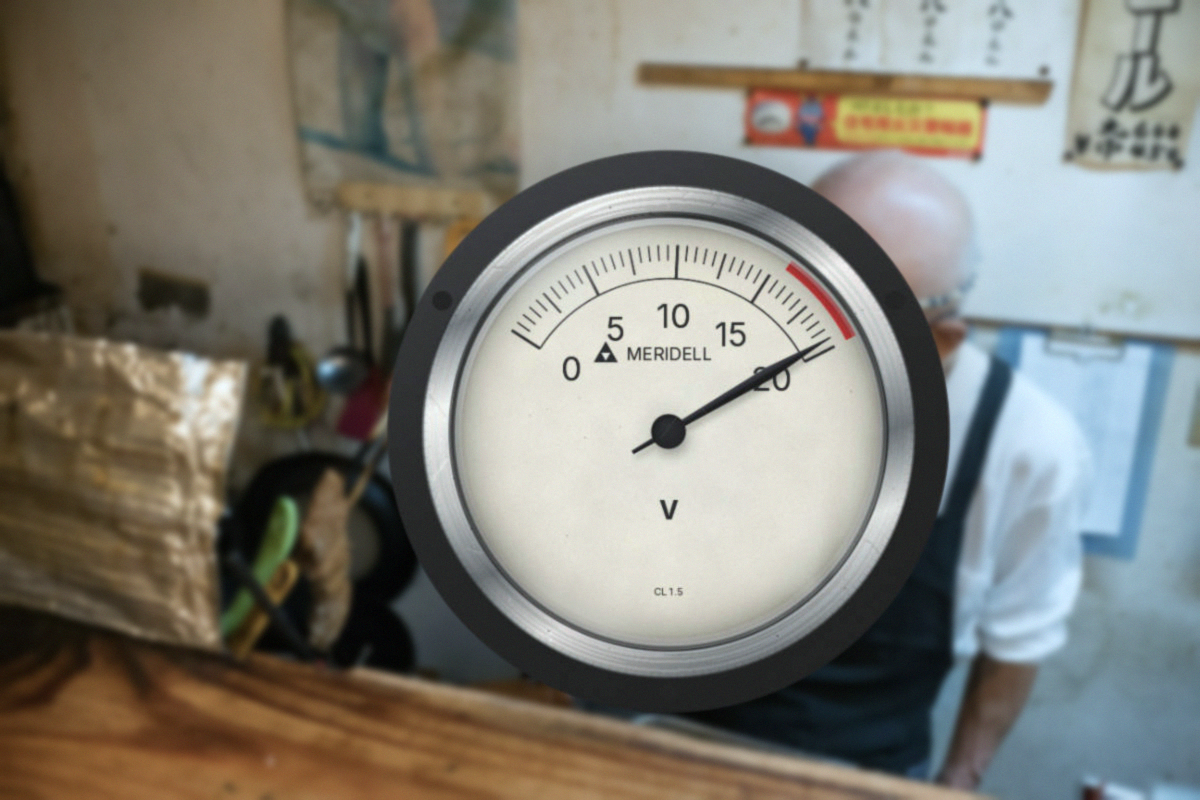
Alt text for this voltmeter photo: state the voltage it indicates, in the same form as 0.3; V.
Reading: 19.5; V
